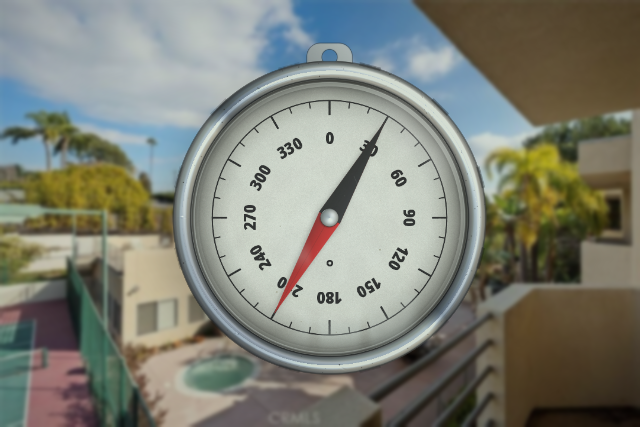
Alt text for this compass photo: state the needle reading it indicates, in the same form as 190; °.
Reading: 210; °
